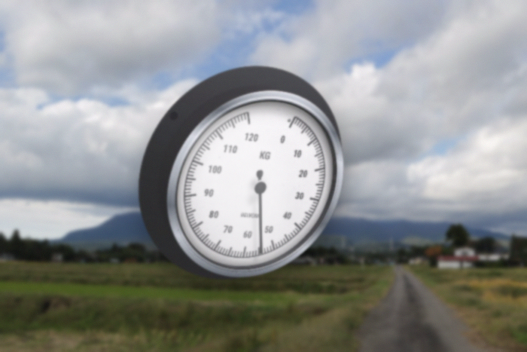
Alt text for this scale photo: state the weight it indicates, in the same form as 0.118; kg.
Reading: 55; kg
